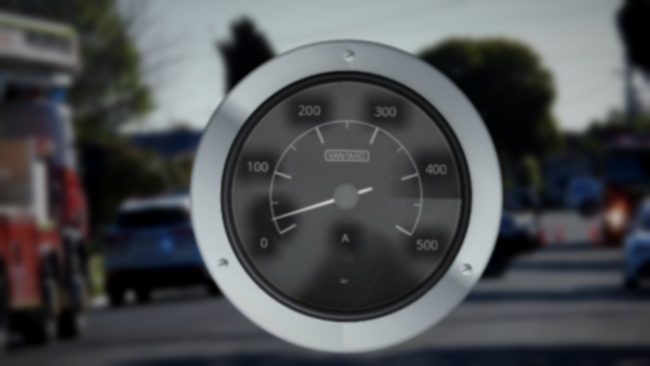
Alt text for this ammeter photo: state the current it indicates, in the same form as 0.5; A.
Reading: 25; A
